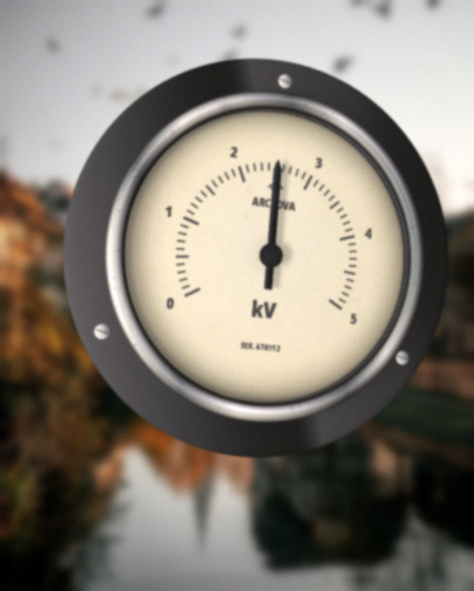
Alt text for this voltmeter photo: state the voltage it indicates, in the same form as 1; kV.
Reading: 2.5; kV
